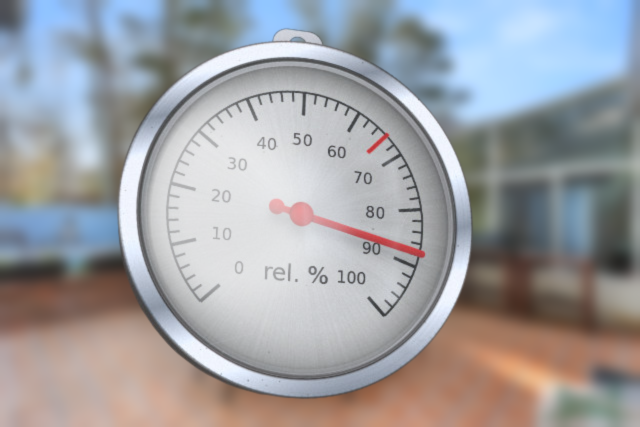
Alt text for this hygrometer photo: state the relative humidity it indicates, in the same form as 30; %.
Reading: 88; %
